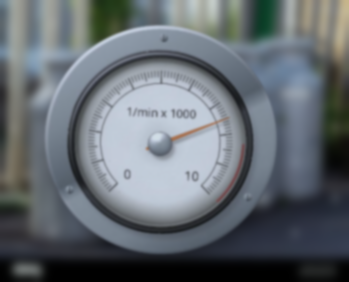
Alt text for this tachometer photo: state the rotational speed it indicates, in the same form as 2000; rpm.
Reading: 7500; rpm
